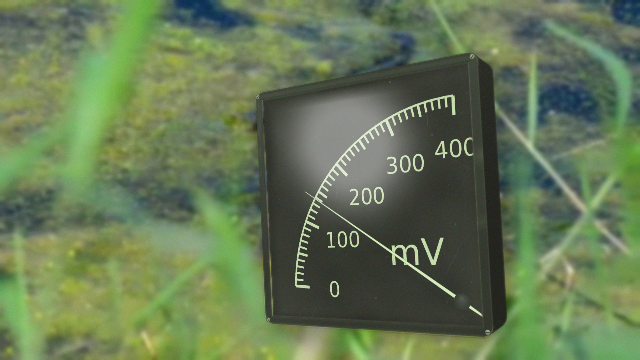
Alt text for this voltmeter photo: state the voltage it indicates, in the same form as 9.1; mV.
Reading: 140; mV
